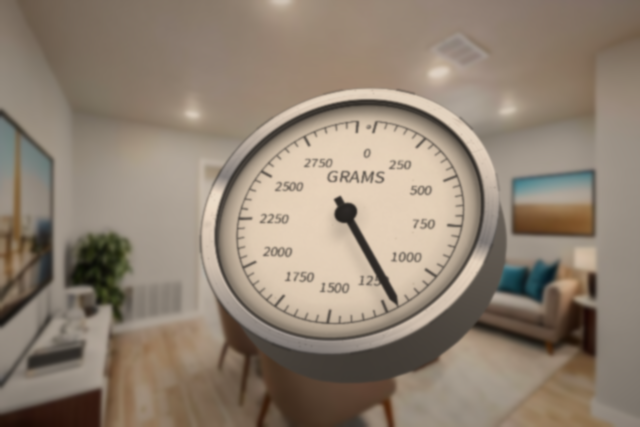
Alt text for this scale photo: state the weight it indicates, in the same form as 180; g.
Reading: 1200; g
